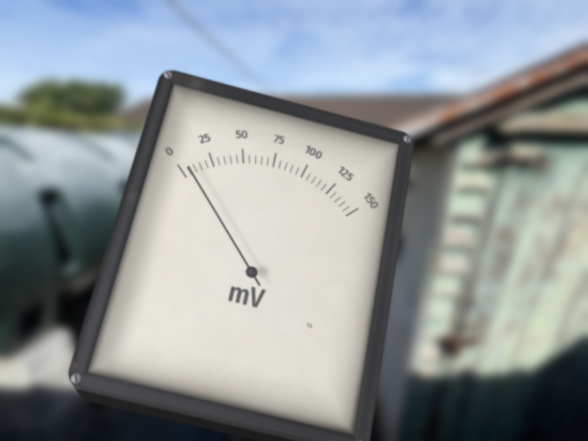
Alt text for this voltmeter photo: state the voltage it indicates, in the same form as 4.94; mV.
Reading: 5; mV
